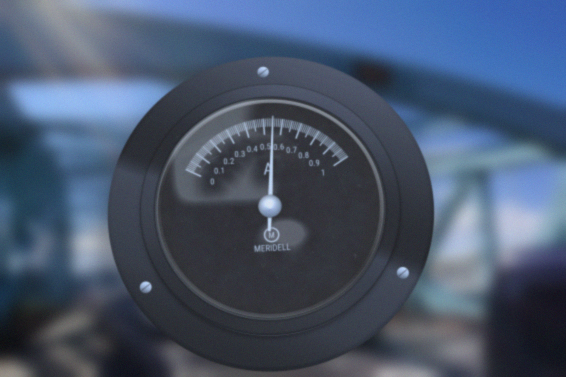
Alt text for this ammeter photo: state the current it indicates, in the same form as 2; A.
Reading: 0.55; A
